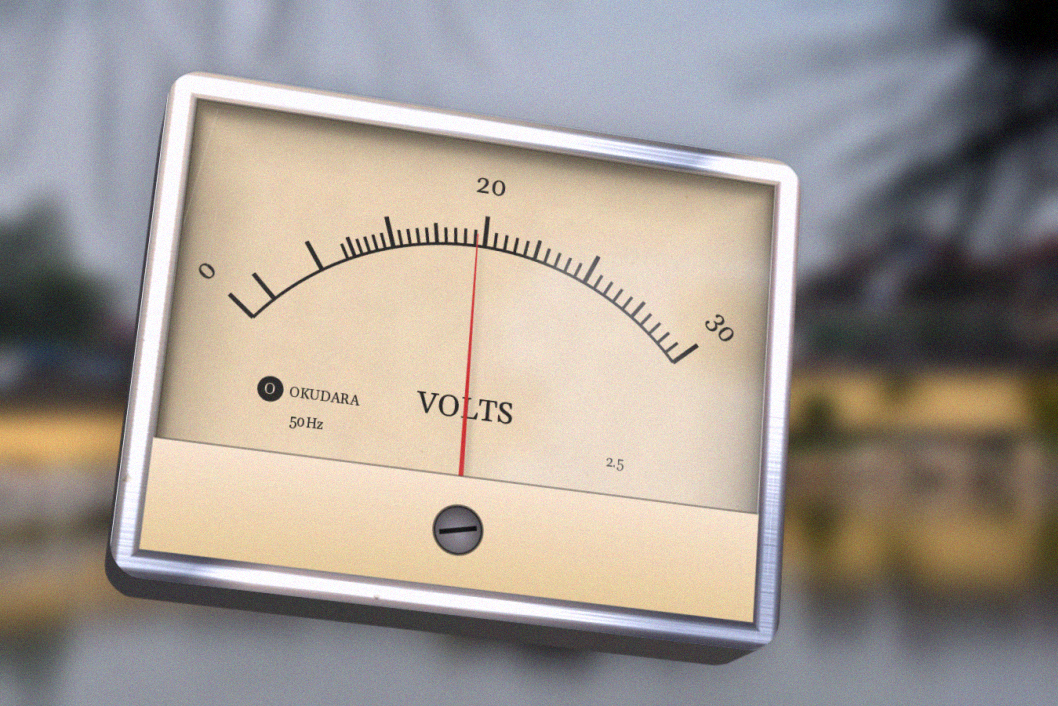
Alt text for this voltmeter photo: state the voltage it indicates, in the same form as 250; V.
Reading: 19.5; V
